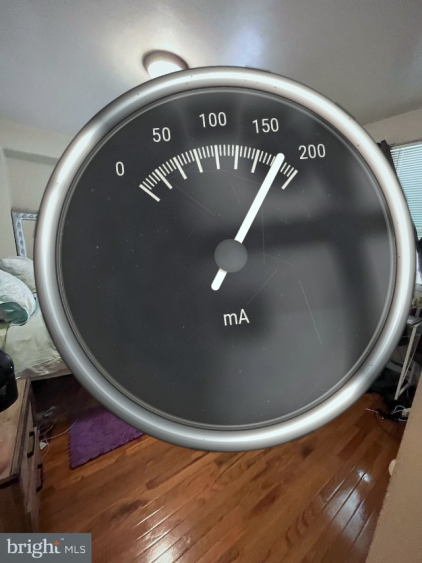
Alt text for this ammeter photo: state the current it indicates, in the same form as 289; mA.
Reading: 175; mA
